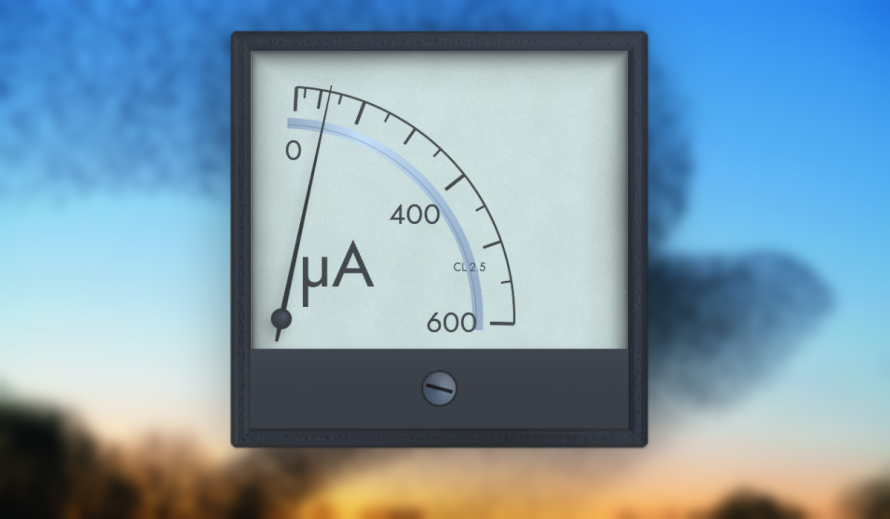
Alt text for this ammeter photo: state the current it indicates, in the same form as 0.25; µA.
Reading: 125; µA
